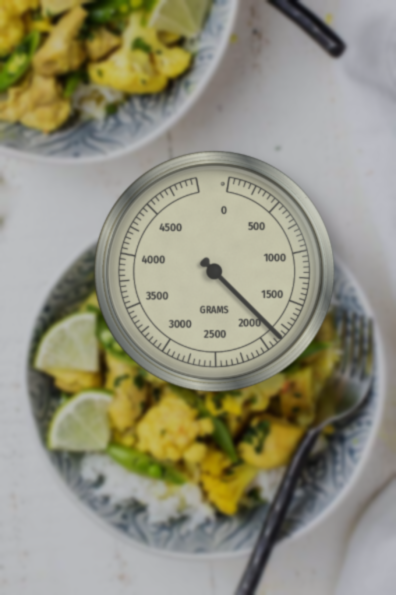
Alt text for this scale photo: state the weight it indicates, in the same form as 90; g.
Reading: 1850; g
